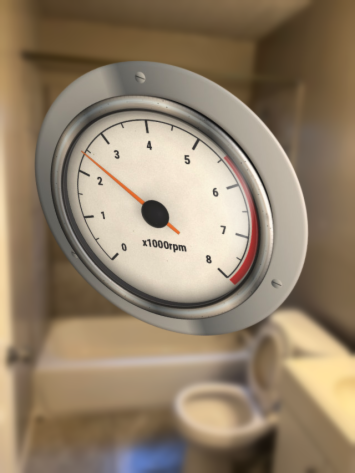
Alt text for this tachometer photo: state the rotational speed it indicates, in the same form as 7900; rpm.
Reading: 2500; rpm
